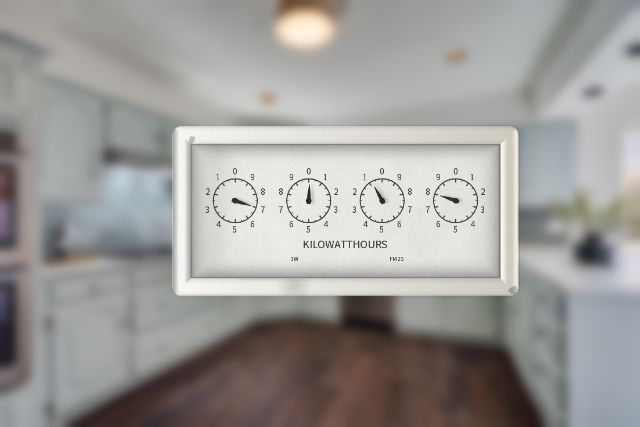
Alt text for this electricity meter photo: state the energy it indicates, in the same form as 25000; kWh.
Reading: 7008; kWh
